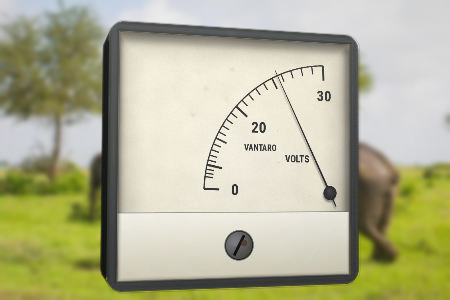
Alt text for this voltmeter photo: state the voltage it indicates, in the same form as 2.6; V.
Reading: 25.5; V
